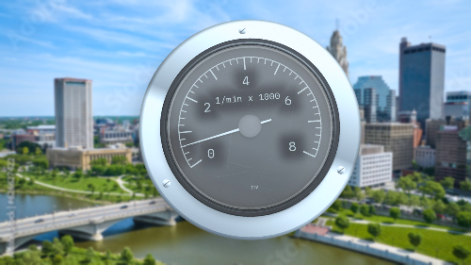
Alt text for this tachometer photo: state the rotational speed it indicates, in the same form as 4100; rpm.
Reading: 600; rpm
